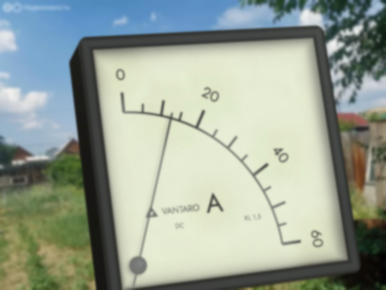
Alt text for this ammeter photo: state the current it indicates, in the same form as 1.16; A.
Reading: 12.5; A
